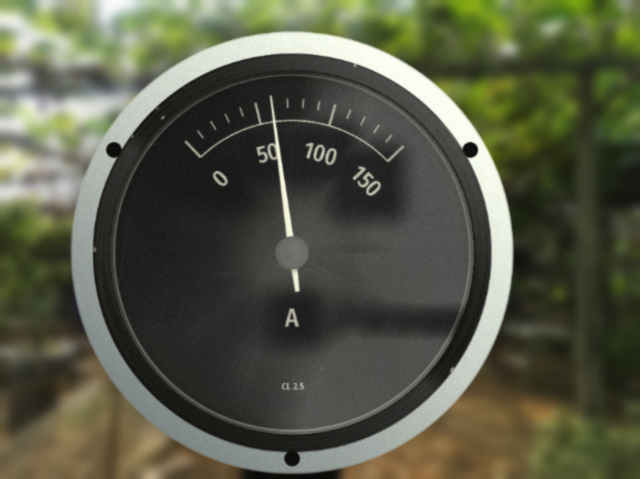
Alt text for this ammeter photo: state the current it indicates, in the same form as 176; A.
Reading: 60; A
